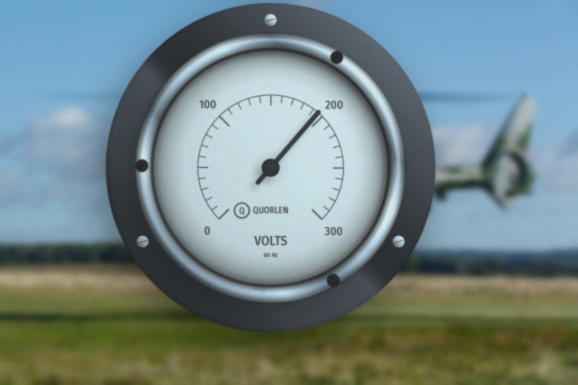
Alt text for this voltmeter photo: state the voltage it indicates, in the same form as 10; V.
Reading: 195; V
